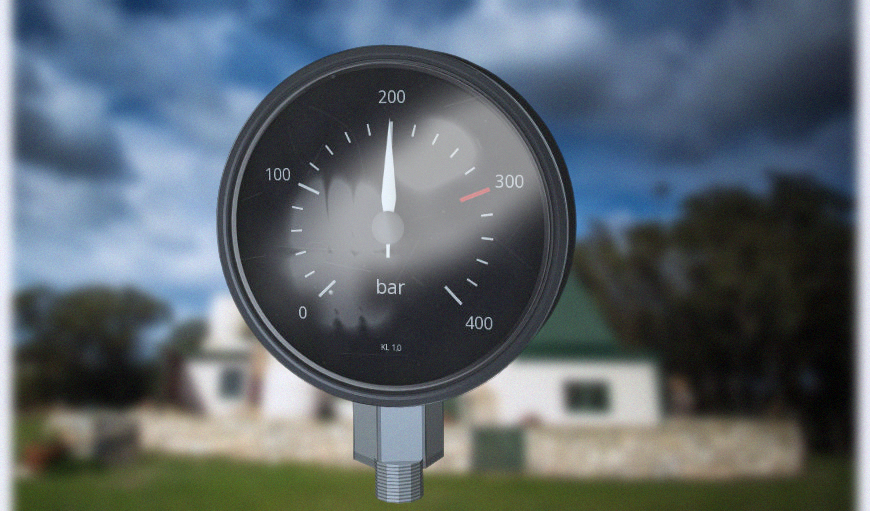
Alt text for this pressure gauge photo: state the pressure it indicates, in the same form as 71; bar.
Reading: 200; bar
